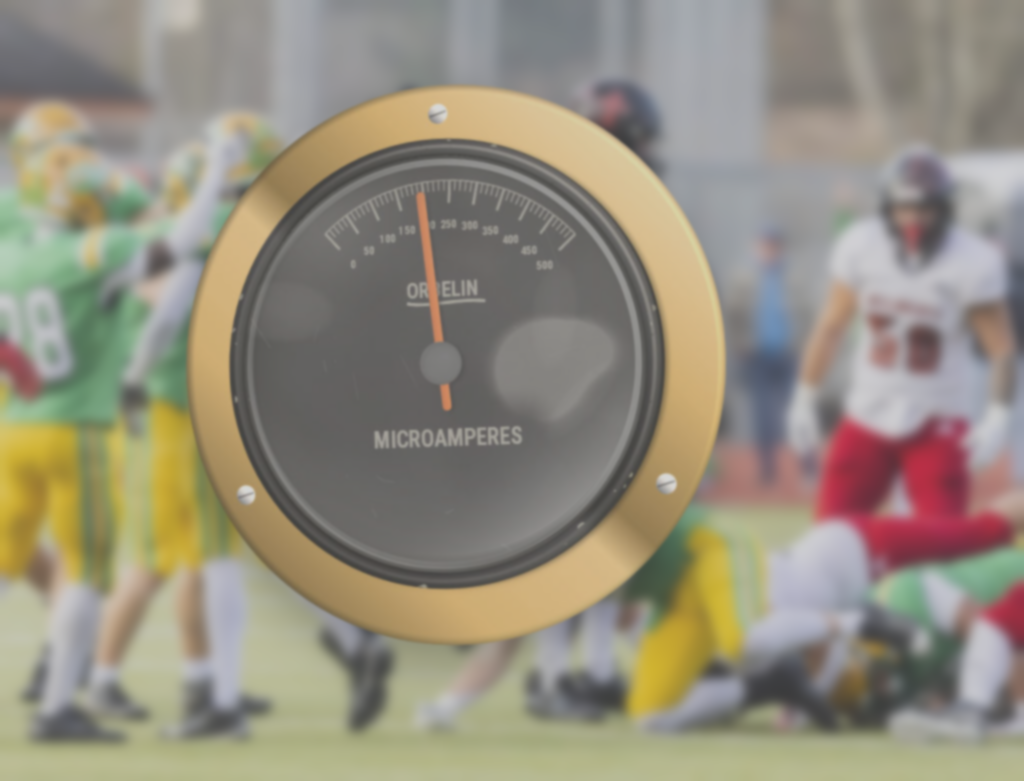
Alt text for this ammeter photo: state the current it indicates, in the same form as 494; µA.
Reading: 200; µA
